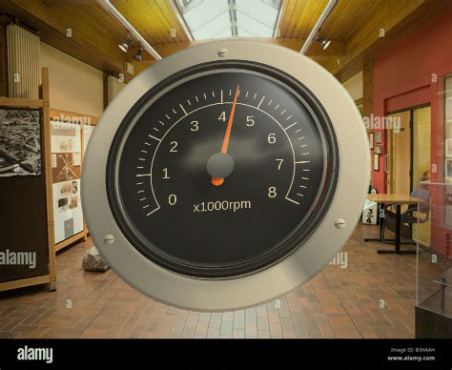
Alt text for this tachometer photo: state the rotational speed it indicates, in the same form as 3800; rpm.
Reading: 4400; rpm
